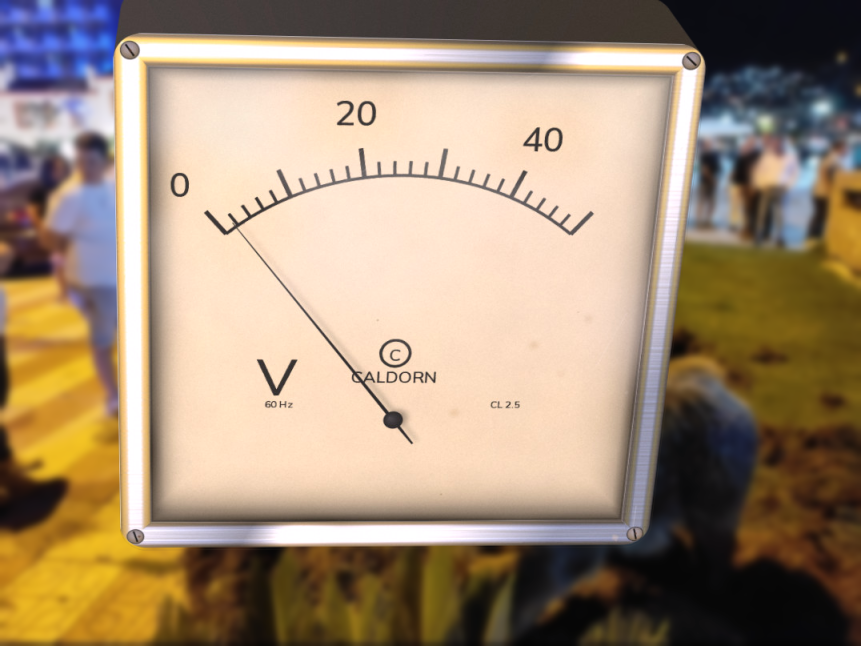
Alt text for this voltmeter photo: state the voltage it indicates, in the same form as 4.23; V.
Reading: 2; V
